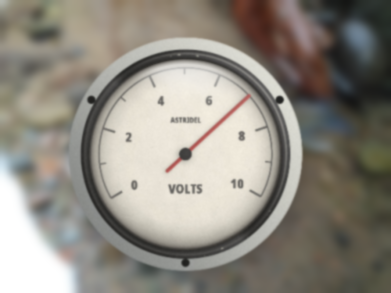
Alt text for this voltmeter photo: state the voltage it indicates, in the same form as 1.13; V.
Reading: 7; V
